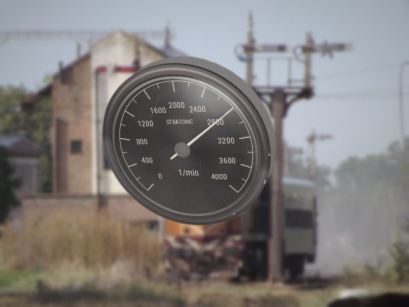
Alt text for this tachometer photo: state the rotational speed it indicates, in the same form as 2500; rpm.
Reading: 2800; rpm
